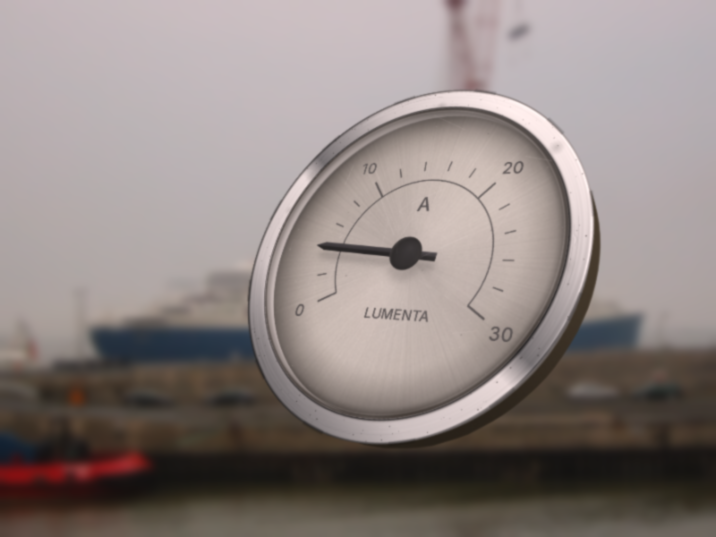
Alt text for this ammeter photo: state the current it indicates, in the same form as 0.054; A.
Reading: 4; A
